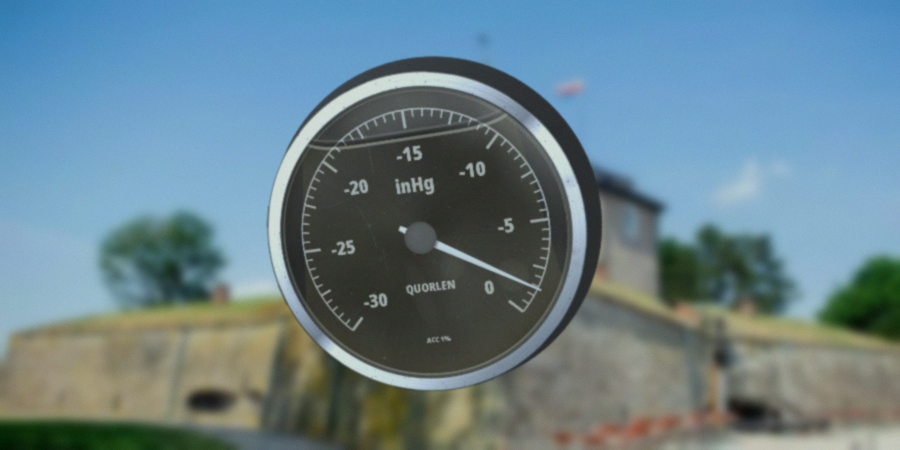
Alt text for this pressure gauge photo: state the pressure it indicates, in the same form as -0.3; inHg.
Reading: -1.5; inHg
